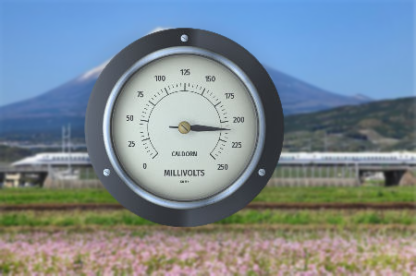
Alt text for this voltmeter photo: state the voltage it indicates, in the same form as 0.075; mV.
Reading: 210; mV
